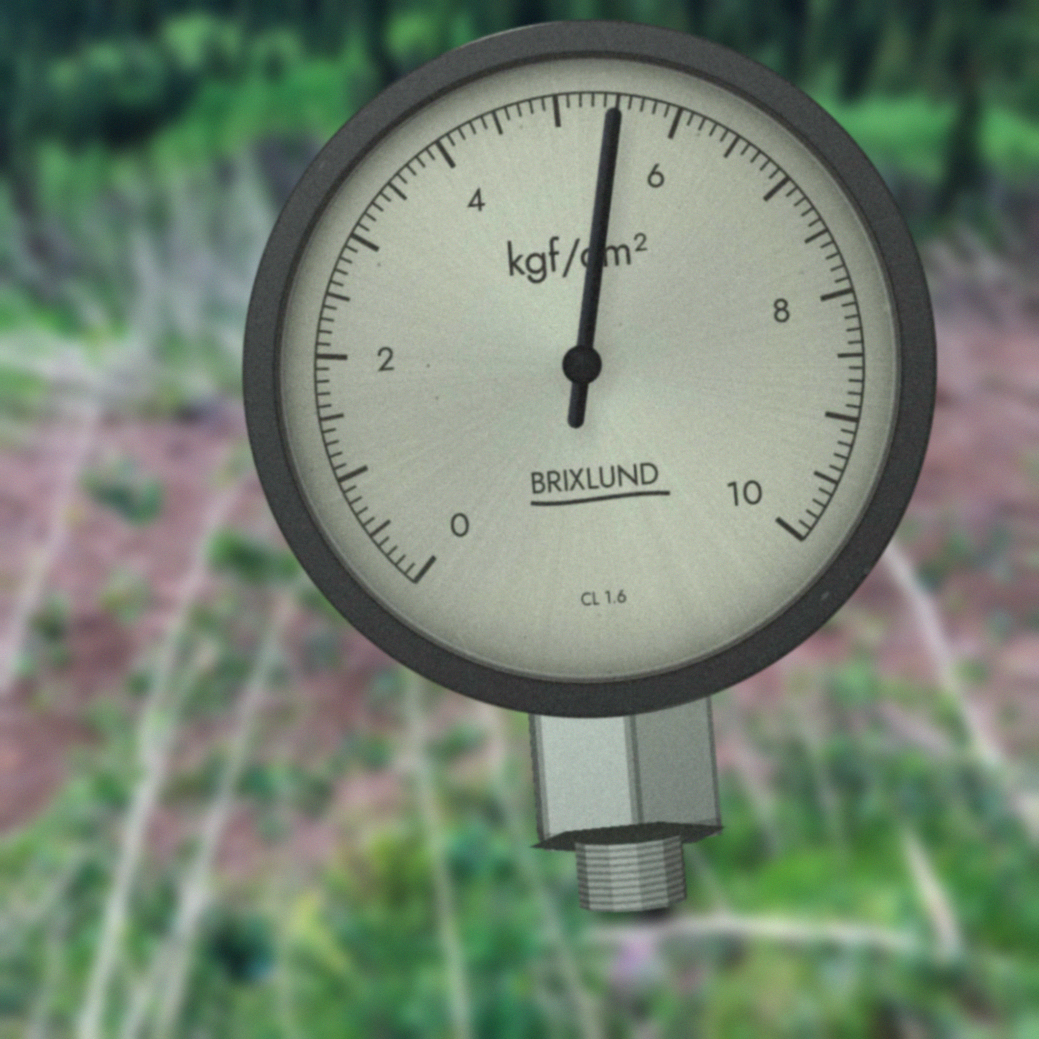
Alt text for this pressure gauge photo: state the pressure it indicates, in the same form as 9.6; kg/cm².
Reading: 5.5; kg/cm²
